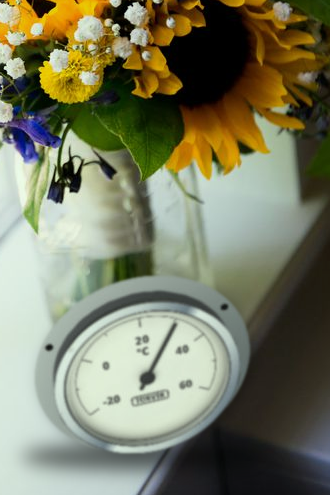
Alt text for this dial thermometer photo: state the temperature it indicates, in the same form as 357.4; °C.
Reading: 30; °C
